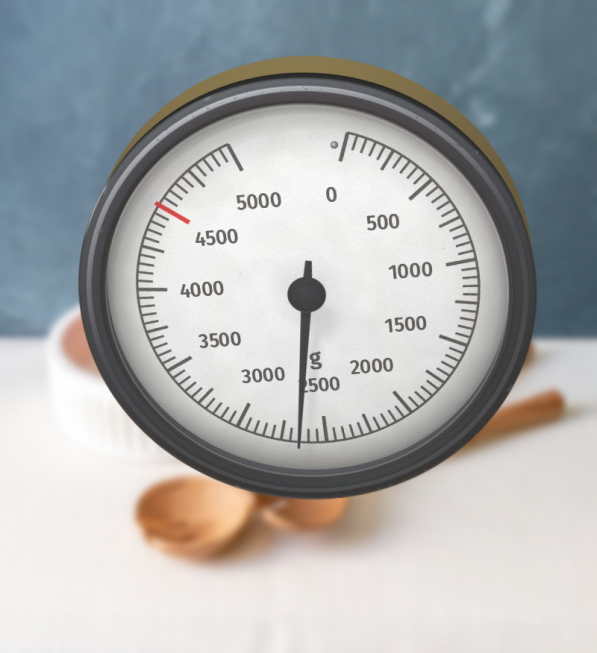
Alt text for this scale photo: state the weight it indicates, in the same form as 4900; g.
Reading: 2650; g
